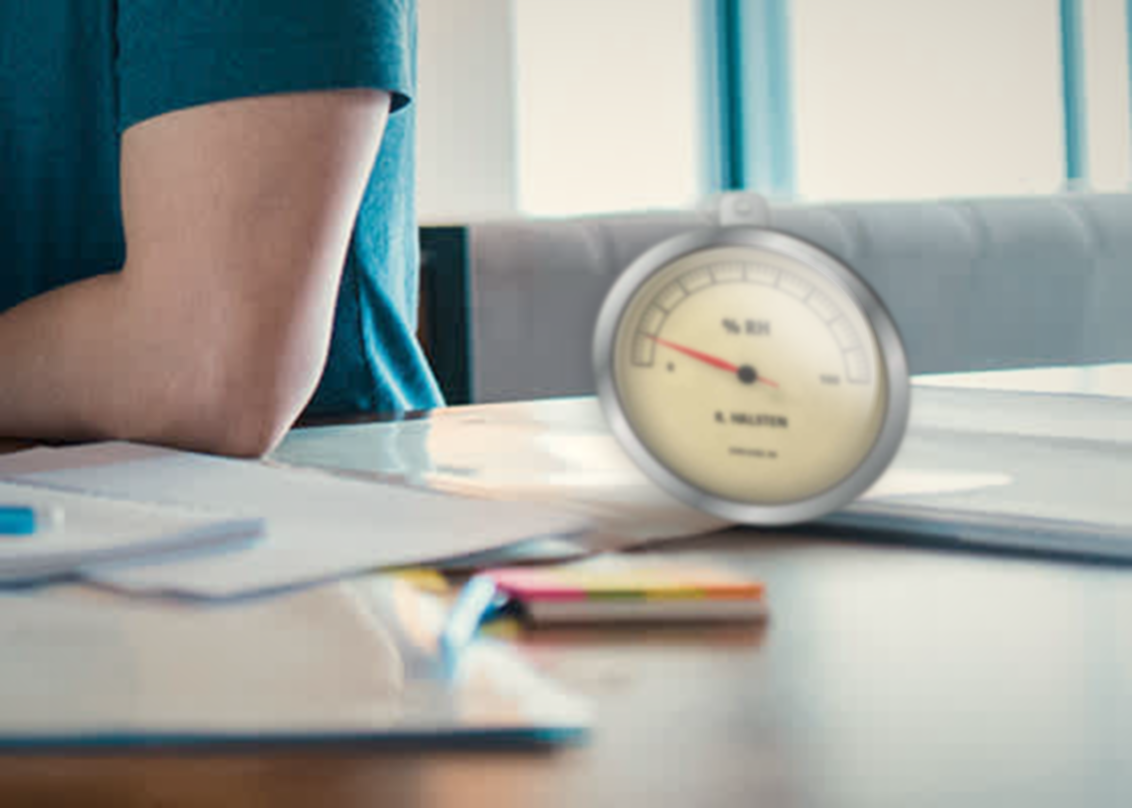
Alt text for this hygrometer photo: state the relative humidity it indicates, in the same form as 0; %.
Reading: 10; %
